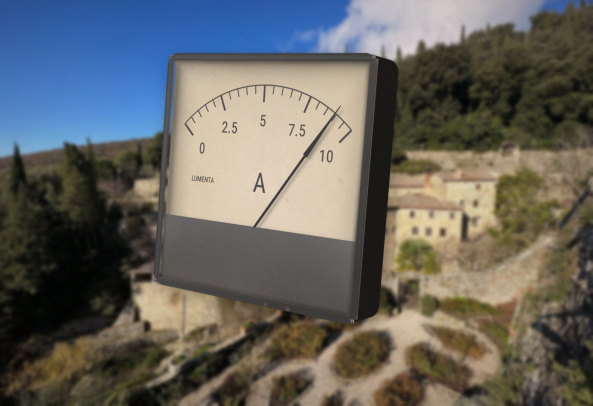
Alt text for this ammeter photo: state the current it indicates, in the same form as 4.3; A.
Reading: 9; A
